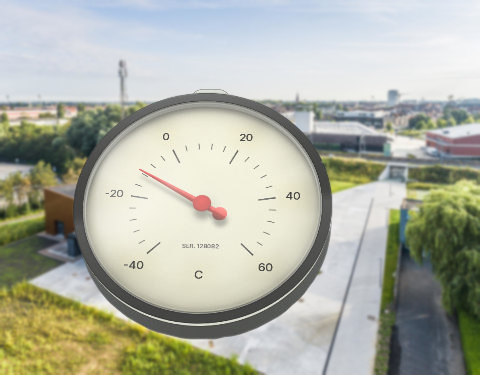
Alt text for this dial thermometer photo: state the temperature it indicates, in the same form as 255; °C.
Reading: -12; °C
